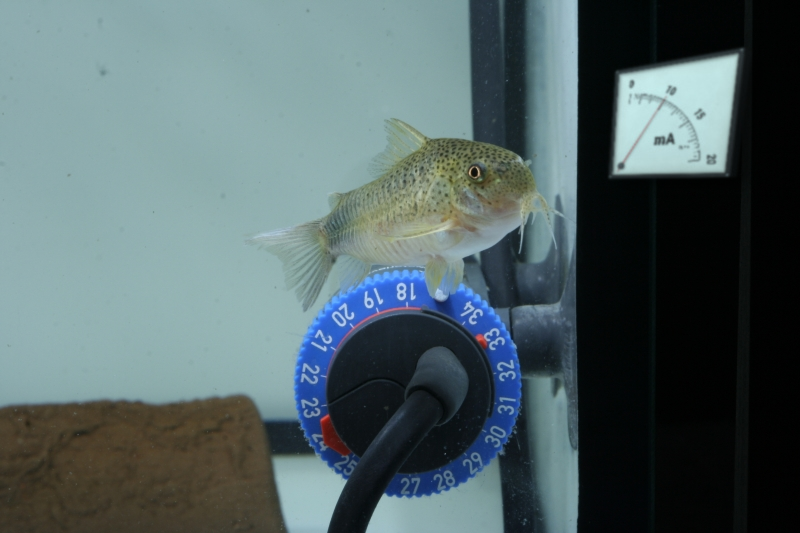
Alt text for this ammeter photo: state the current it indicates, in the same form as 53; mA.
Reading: 10; mA
